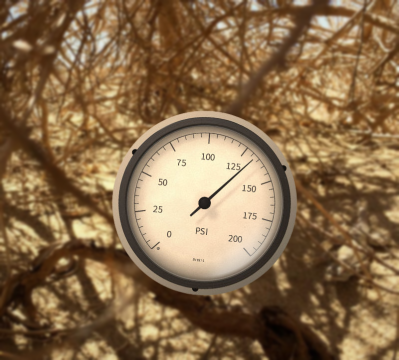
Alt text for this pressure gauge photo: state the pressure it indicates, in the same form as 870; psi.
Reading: 132.5; psi
